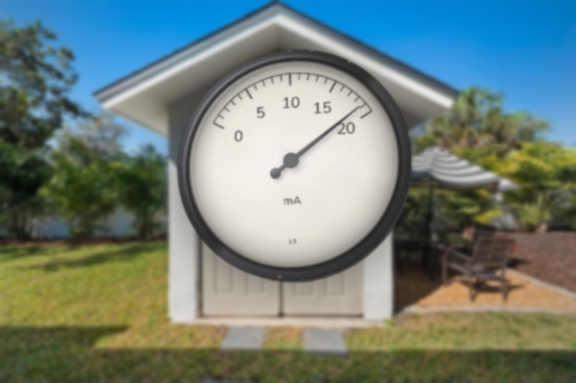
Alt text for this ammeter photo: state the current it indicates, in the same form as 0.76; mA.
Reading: 19; mA
